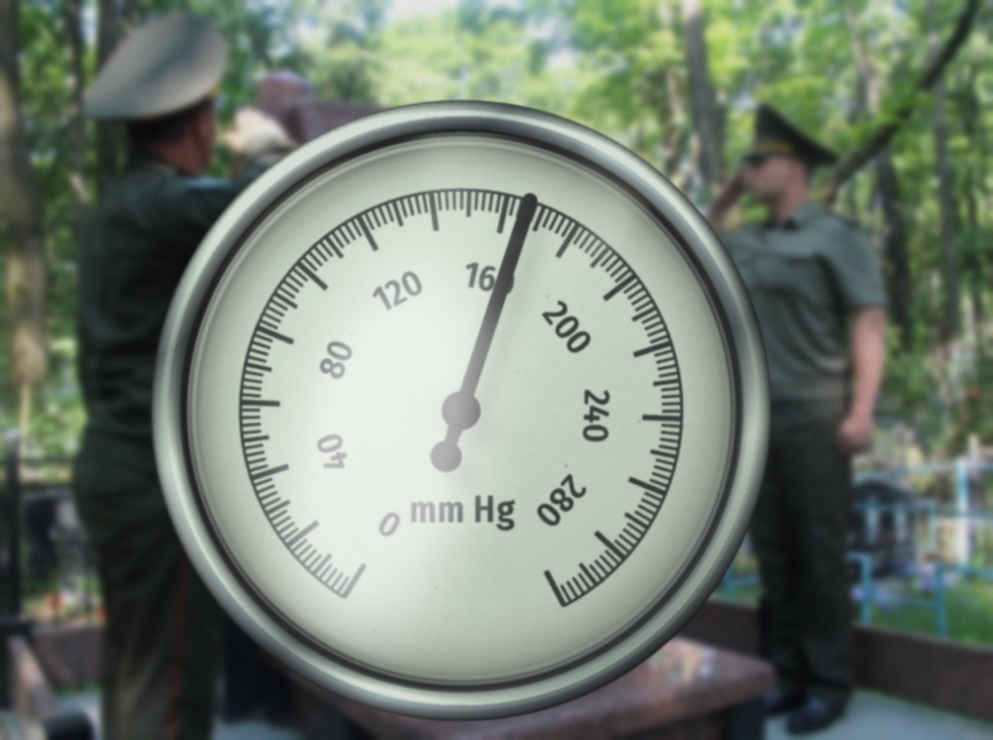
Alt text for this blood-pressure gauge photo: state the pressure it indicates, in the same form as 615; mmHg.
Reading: 166; mmHg
